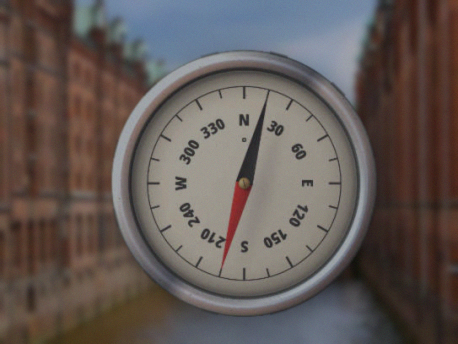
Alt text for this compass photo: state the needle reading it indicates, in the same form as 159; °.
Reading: 195; °
